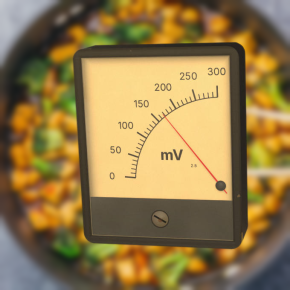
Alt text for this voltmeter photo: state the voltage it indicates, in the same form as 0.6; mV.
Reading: 170; mV
